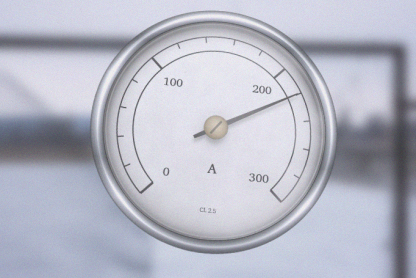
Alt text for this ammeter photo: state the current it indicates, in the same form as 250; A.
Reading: 220; A
